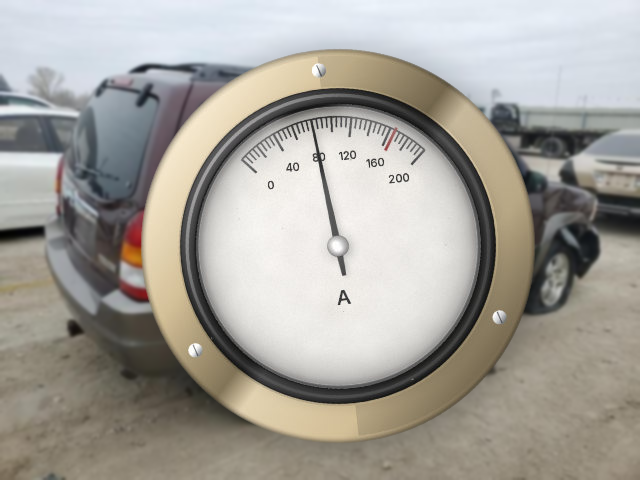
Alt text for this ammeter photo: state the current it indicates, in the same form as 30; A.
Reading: 80; A
